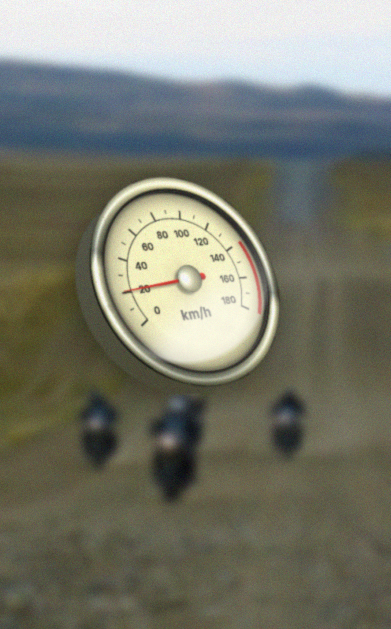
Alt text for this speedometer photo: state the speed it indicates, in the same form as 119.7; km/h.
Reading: 20; km/h
